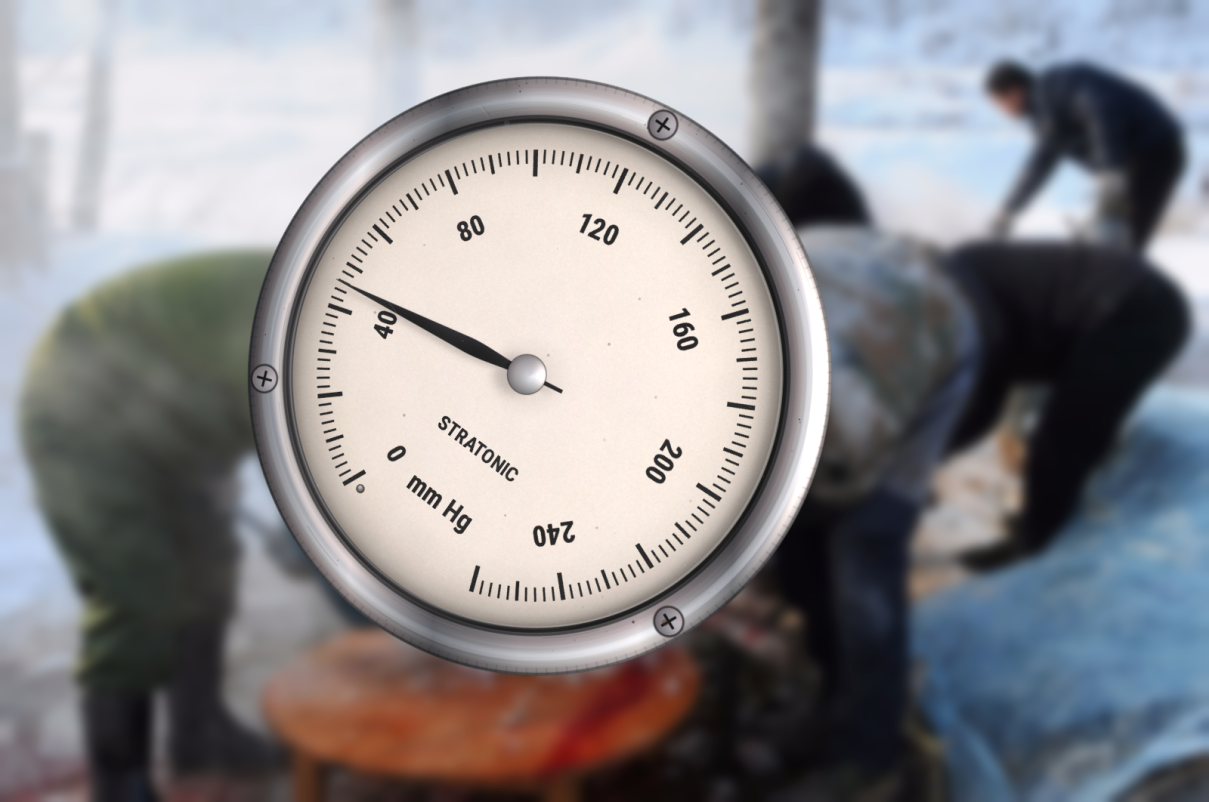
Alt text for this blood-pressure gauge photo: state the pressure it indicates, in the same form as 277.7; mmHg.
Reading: 46; mmHg
